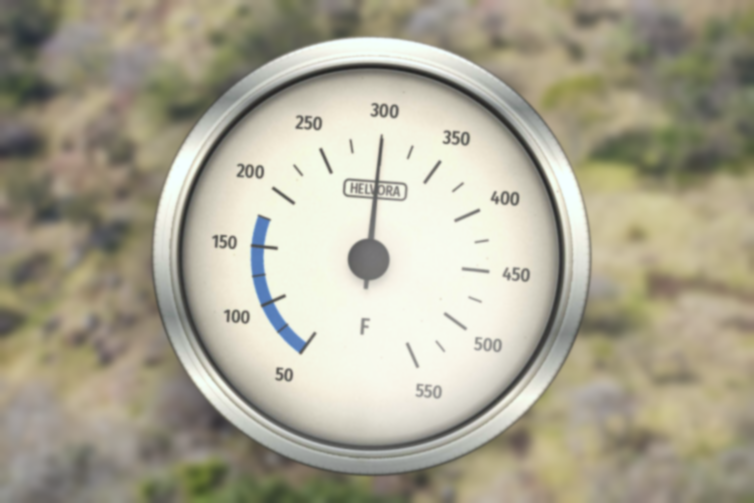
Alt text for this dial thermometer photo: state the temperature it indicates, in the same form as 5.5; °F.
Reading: 300; °F
